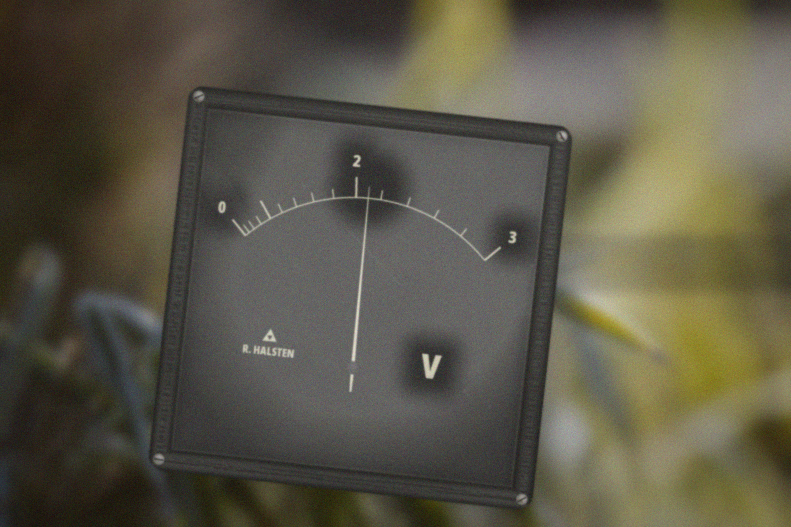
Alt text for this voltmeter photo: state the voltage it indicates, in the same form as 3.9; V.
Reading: 2.1; V
